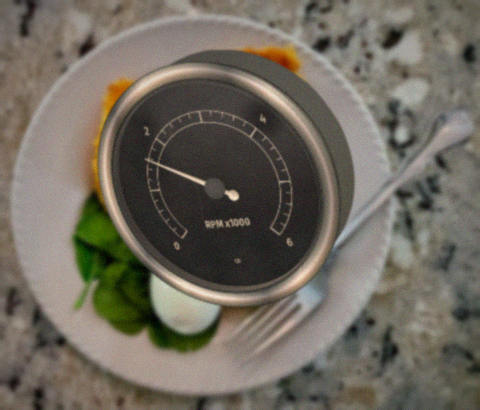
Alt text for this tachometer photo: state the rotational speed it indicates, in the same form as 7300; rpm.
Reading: 1600; rpm
